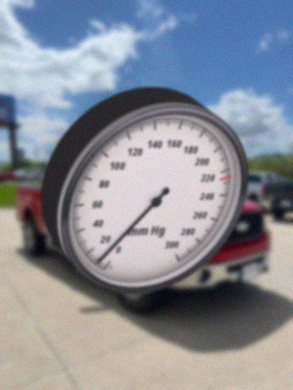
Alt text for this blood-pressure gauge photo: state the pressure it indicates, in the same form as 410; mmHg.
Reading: 10; mmHg
